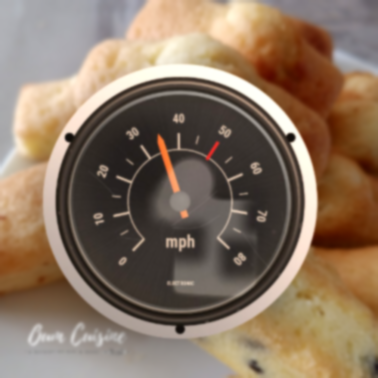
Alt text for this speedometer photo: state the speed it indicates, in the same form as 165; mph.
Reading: 35; mph
